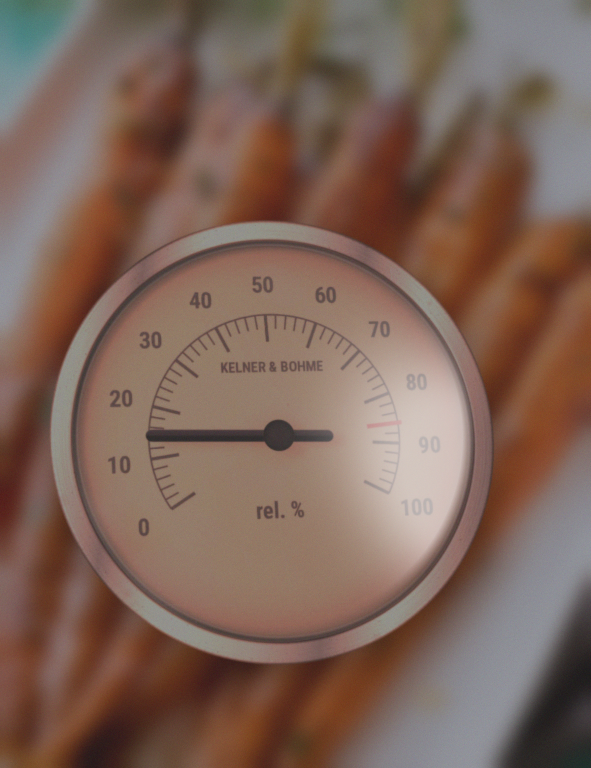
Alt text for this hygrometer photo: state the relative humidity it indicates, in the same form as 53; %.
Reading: 14; %
